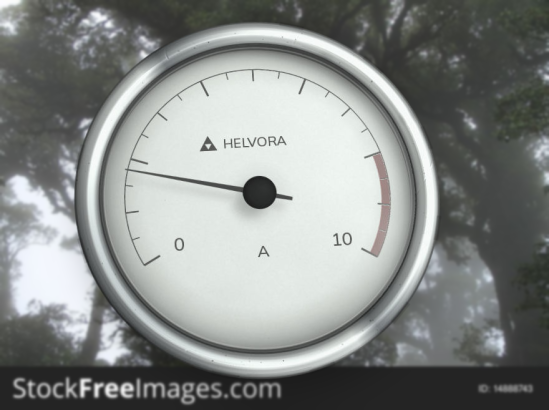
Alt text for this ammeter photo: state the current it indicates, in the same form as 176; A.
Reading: 1.75; A
